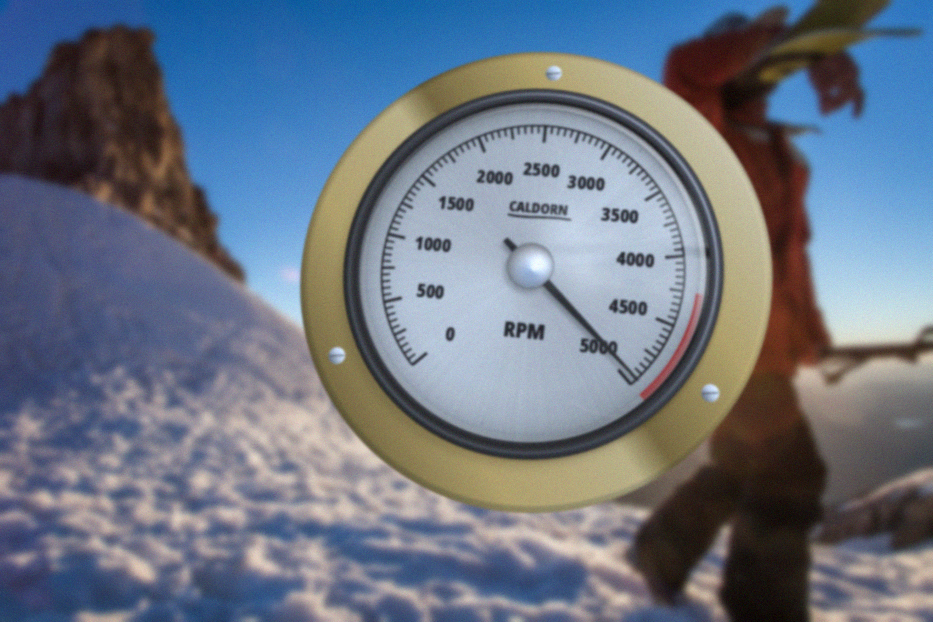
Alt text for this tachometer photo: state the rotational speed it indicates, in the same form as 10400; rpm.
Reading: 4950; rpm
